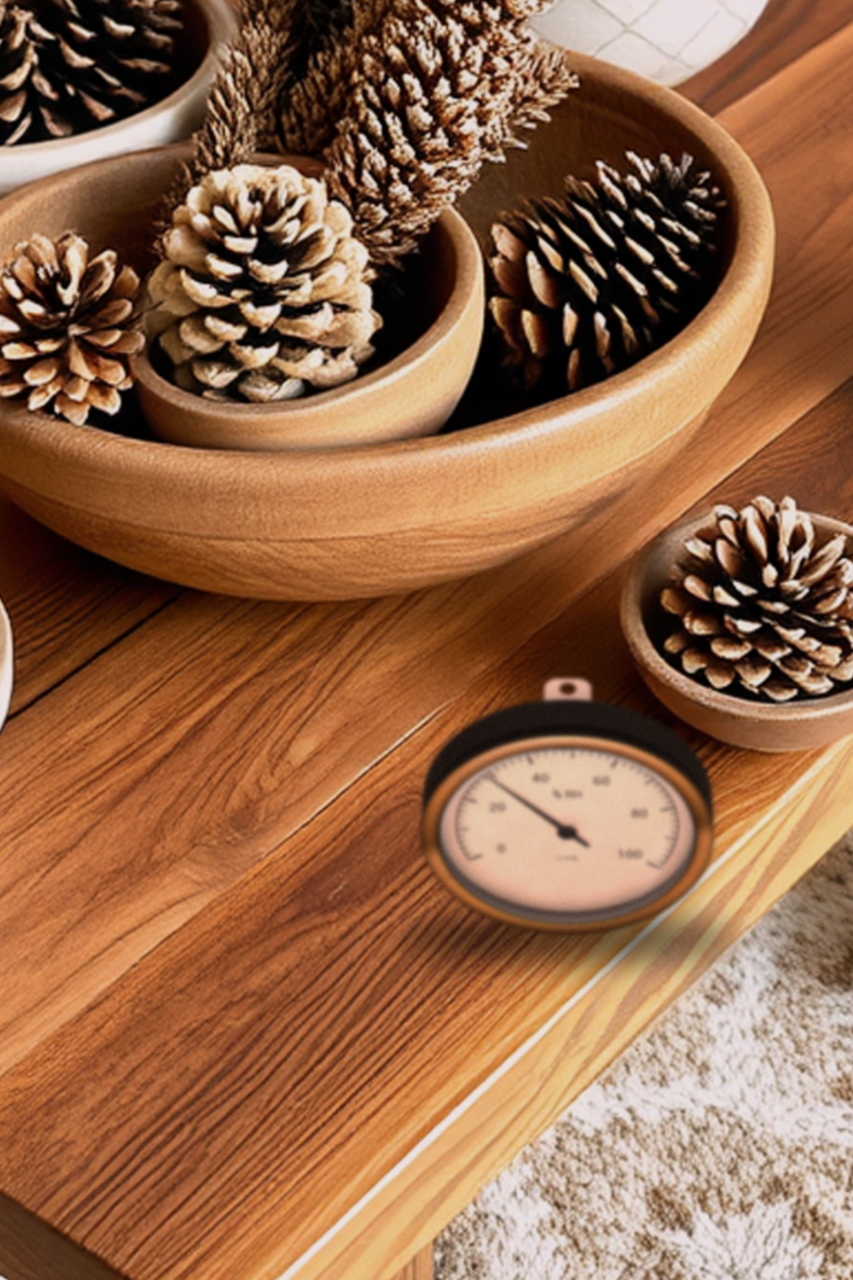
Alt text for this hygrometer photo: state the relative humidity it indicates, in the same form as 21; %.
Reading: 30; %
